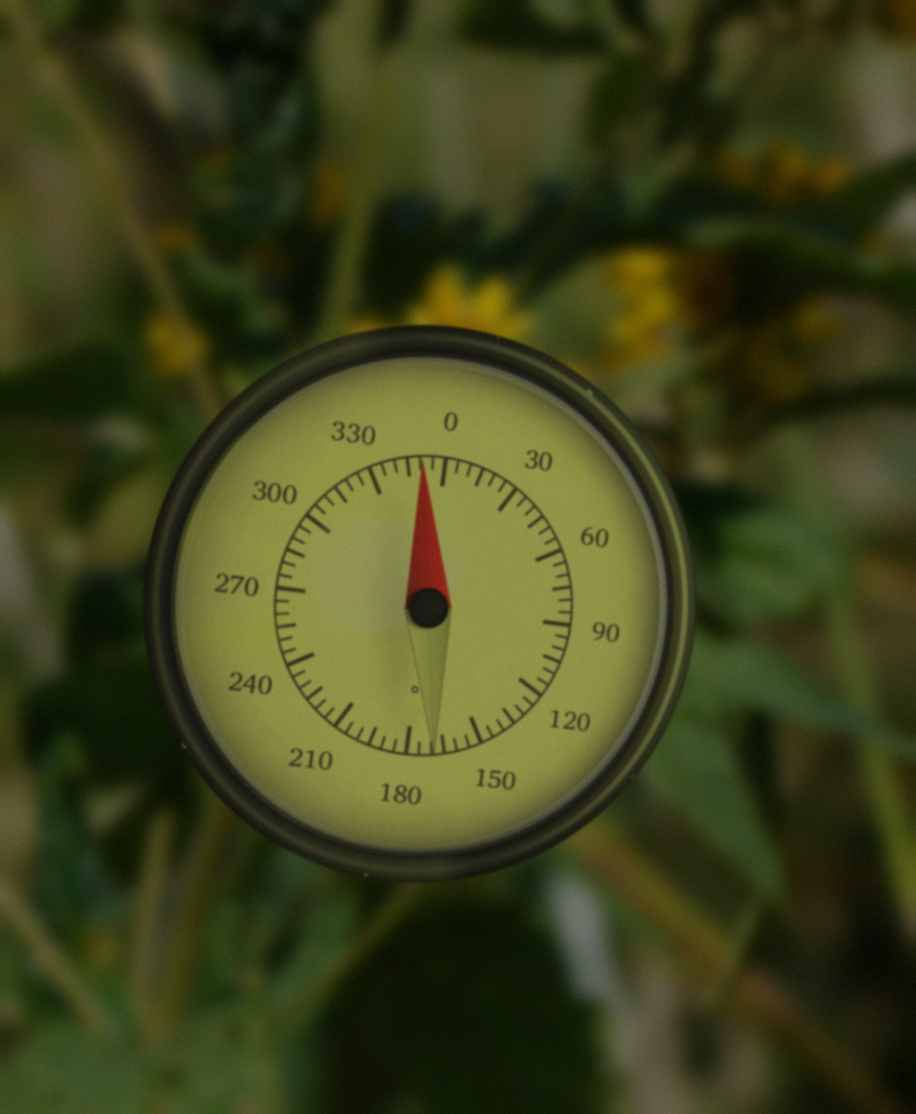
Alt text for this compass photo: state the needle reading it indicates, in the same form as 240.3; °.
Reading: 350; °
